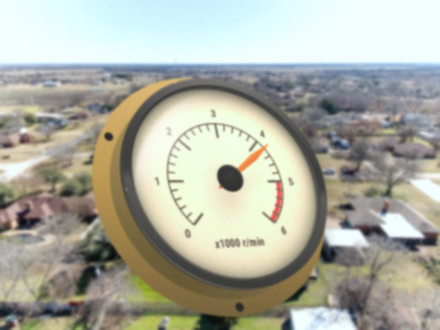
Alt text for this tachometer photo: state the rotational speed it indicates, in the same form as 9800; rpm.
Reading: 4200; rpm
